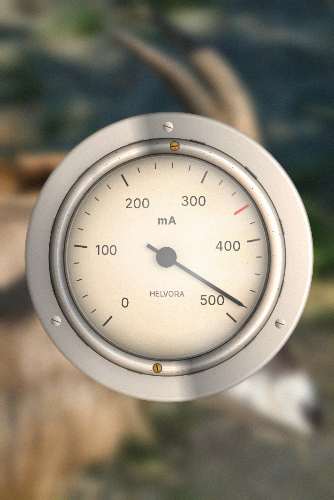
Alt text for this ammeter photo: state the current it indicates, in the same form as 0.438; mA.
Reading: 480; mA
